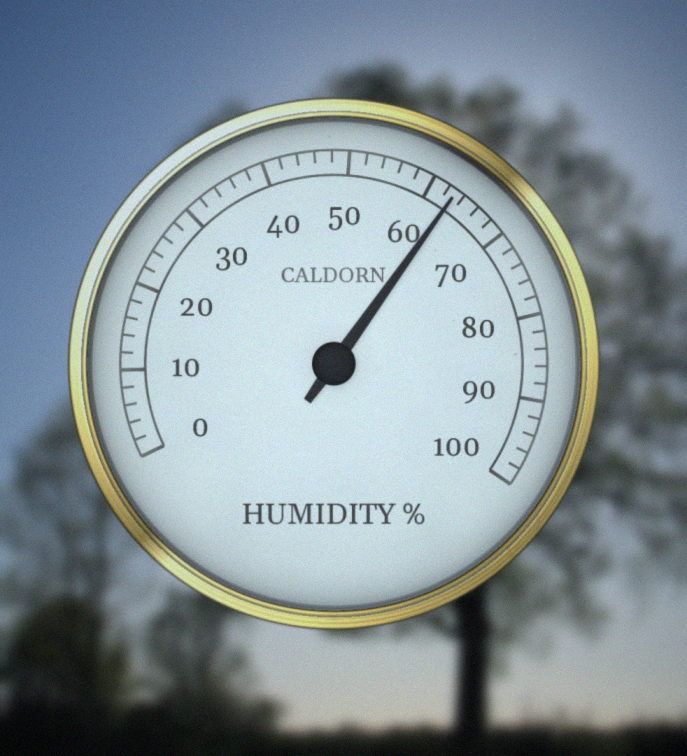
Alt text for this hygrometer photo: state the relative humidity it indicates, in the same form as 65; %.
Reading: 63; %
